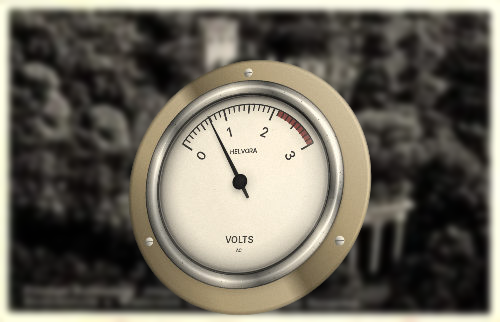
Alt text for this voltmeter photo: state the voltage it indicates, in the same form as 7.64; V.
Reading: 0.7; V
